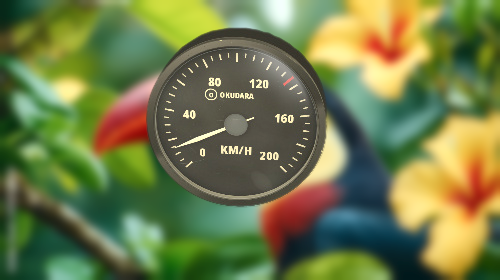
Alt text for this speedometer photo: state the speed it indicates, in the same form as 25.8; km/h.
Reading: 15; km/h
